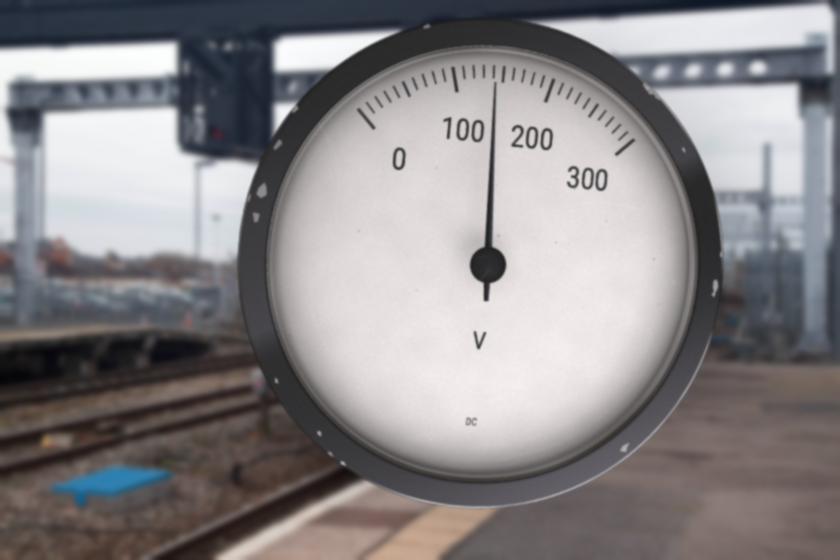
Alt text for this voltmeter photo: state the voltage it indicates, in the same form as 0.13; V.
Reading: 140; V
